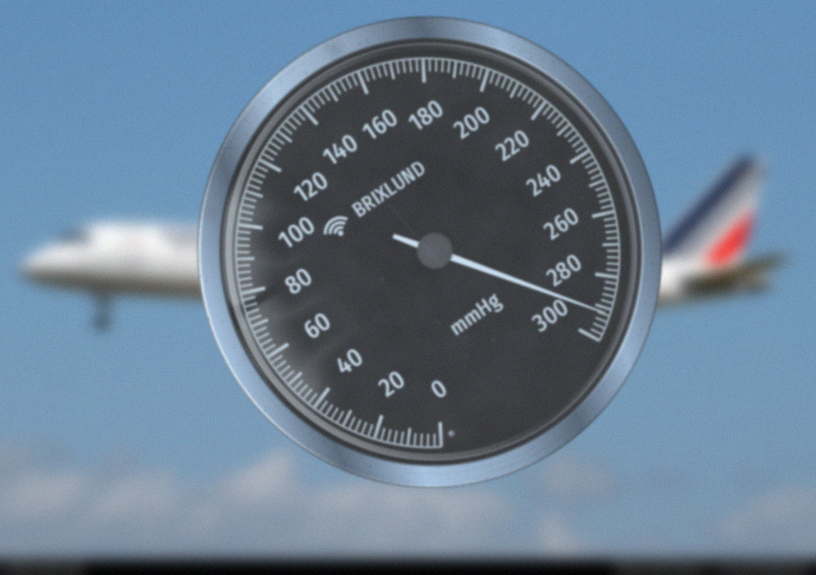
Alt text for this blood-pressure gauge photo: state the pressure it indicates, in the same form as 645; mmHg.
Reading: 292; mmHg
